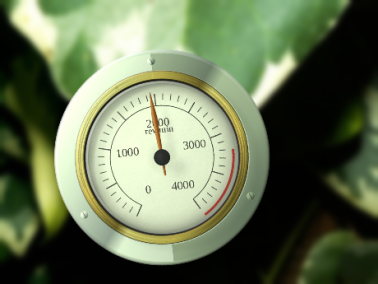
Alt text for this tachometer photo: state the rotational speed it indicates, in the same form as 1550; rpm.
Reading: 1950; rpm
